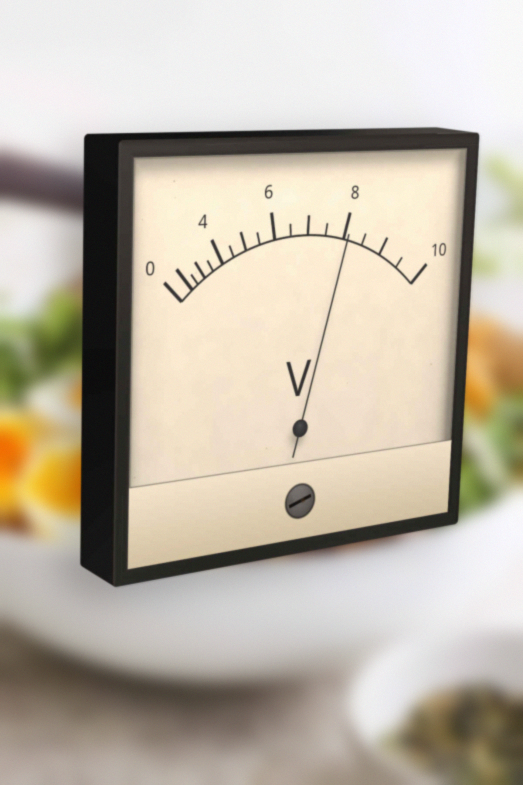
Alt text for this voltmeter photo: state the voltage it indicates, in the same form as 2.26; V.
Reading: 8; V
